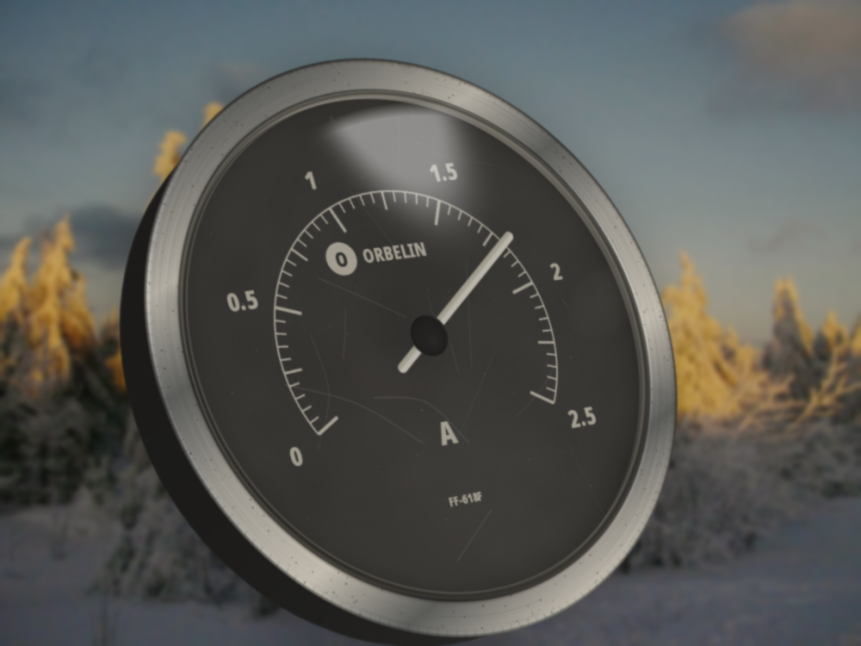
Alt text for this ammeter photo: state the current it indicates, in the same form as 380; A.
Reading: 1.8; A
